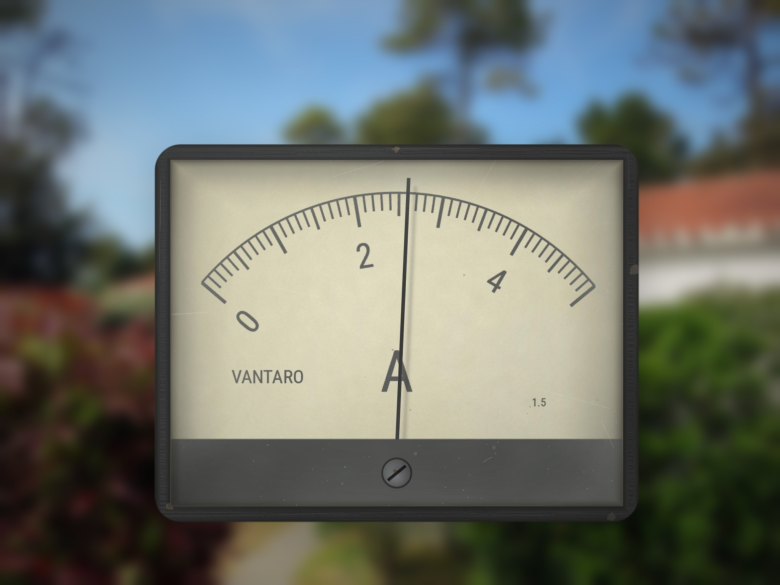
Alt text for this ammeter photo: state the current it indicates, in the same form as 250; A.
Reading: 2.6; A
